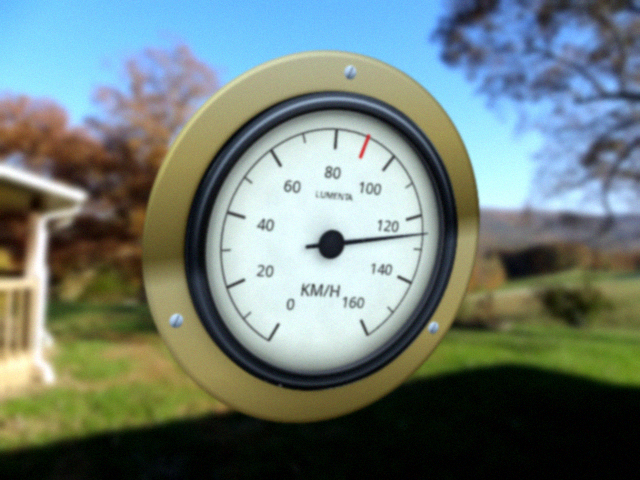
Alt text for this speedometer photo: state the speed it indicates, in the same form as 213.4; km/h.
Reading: 125; km/h
